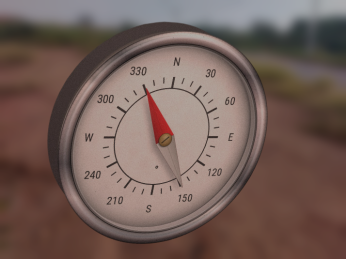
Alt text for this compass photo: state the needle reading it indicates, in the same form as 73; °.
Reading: 330; °
